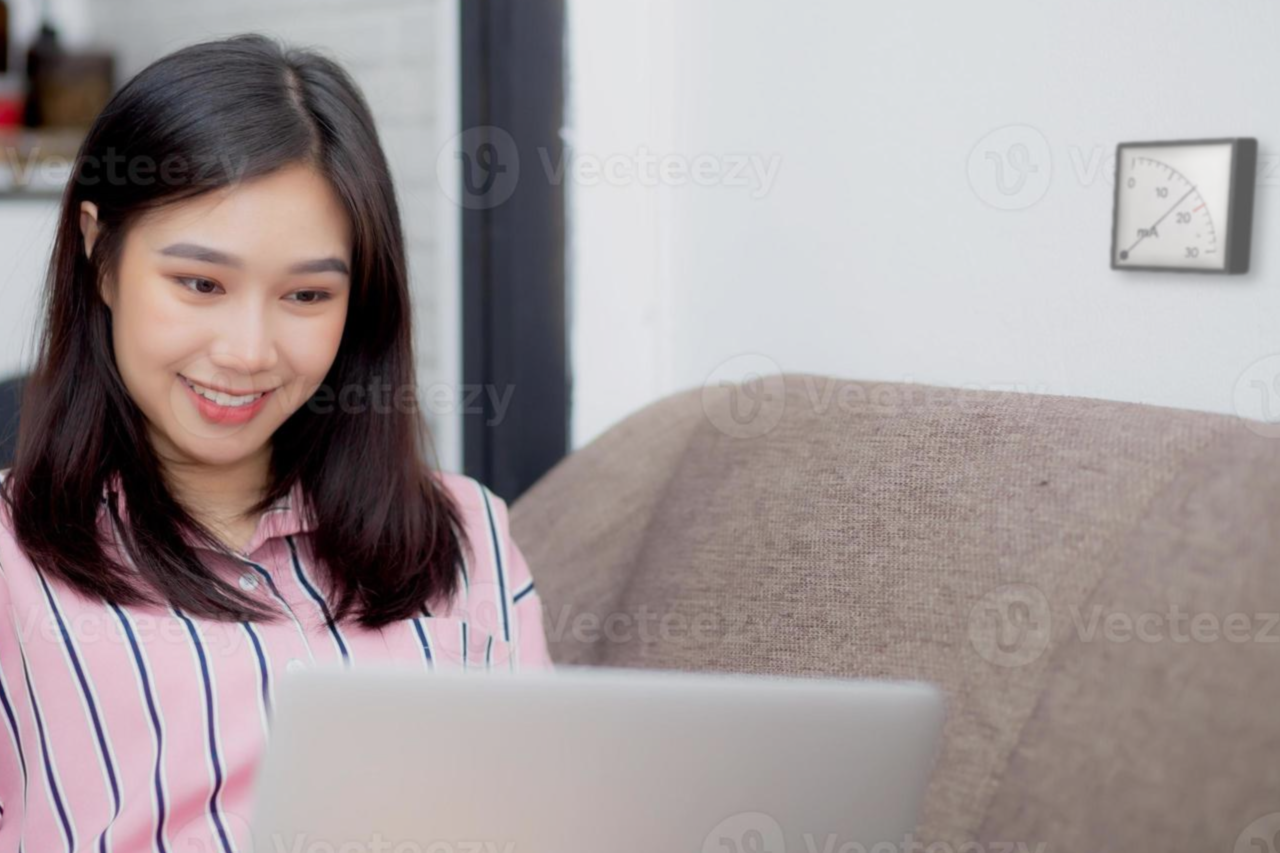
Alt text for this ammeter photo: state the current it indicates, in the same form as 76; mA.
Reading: 16; mA
